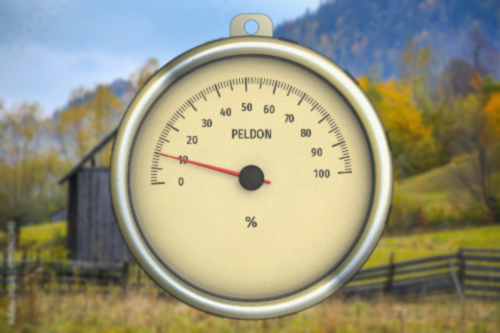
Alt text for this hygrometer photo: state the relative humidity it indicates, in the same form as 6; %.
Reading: 10; %
